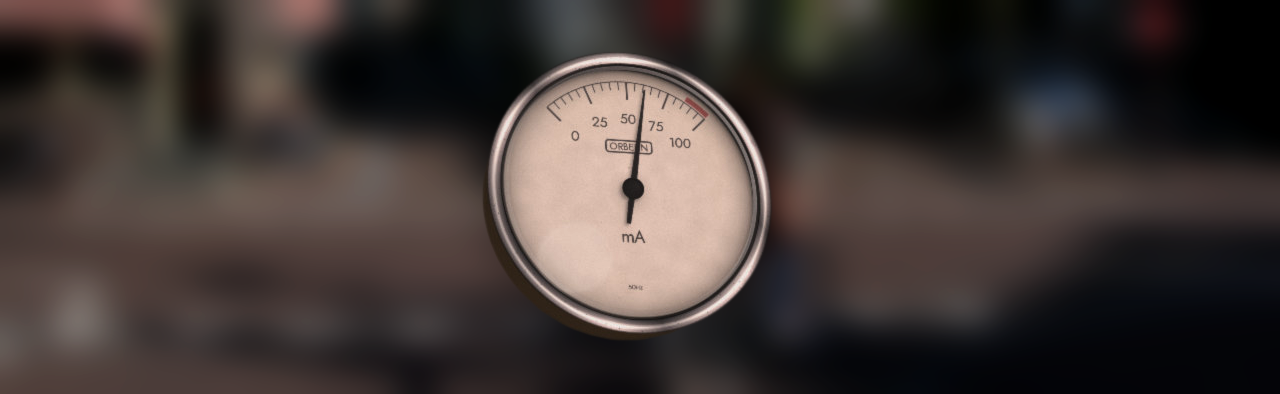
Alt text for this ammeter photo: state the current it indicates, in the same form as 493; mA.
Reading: 60; mA
